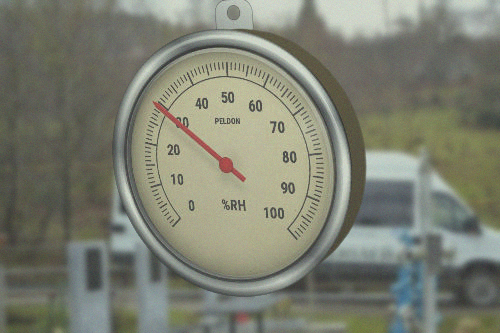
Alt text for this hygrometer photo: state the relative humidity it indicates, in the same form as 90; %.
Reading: 30; %
